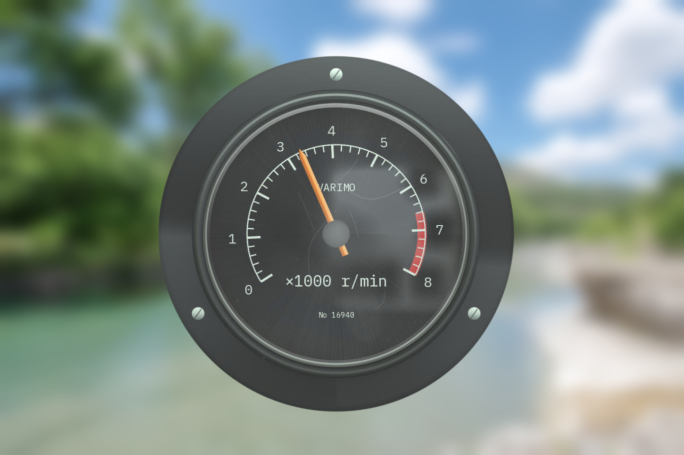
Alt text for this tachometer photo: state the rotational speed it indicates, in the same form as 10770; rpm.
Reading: 3300; rpm
